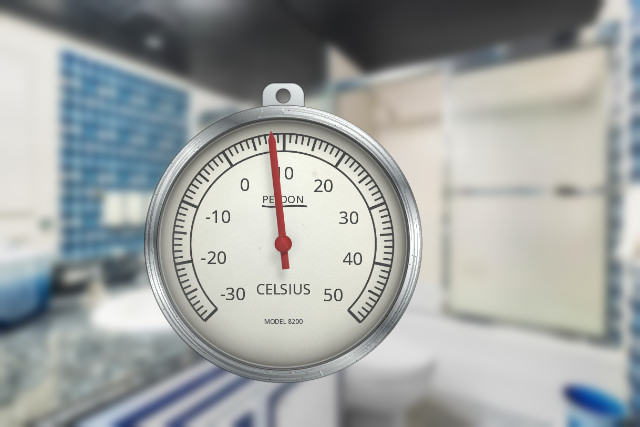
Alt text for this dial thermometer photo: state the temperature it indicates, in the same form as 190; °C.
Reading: 8; °C
